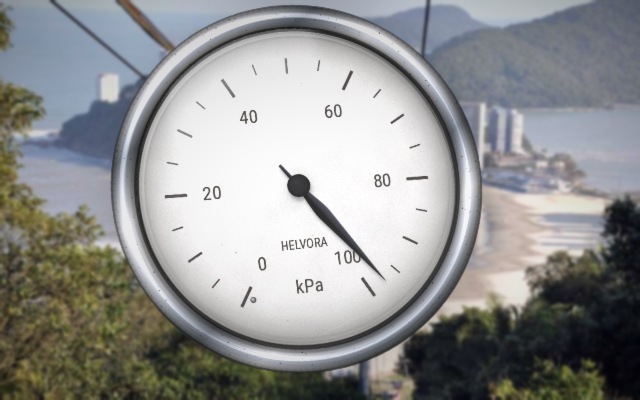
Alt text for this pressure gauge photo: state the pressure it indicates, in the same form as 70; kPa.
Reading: 97.5; kPa
